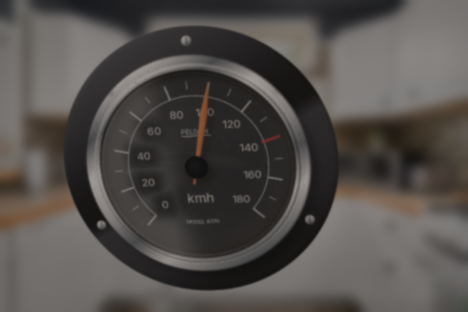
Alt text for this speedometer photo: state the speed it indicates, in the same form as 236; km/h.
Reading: 100; km/h
